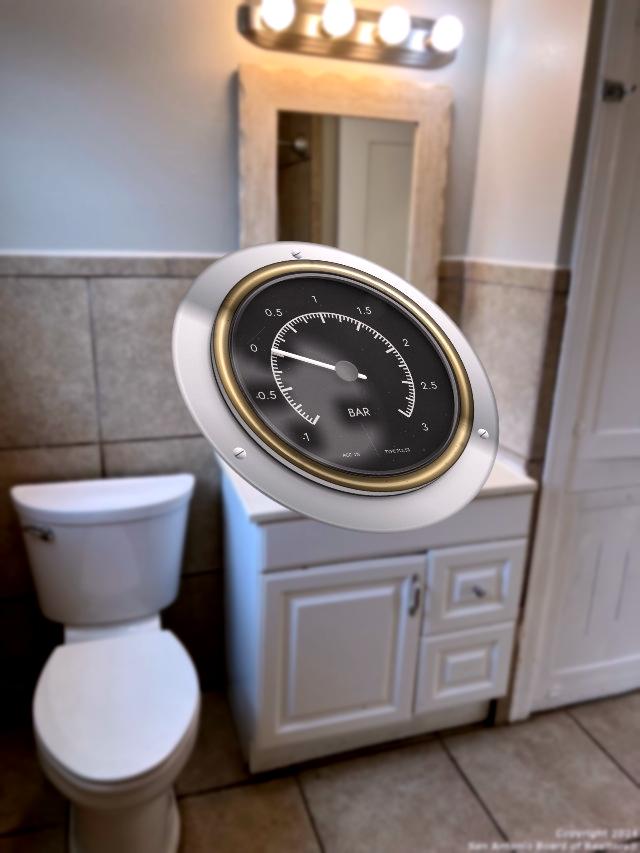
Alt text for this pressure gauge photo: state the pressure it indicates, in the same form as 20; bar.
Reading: 0; bar
